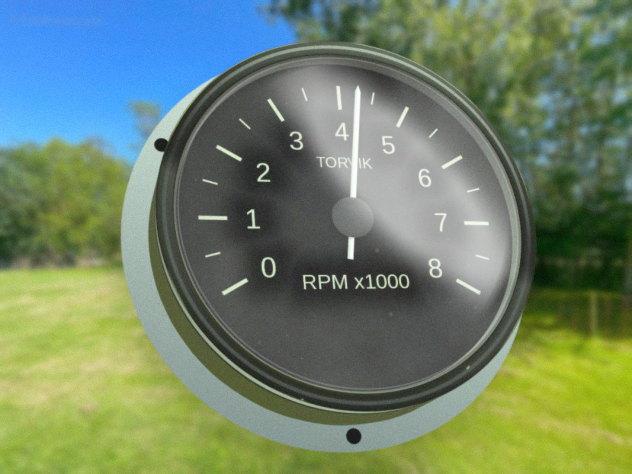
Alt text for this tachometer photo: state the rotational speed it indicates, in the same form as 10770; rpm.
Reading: 4250; rpm
